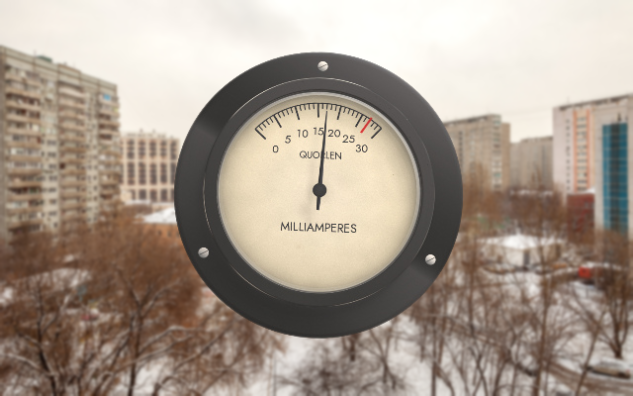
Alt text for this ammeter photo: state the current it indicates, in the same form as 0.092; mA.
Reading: 17; mA
